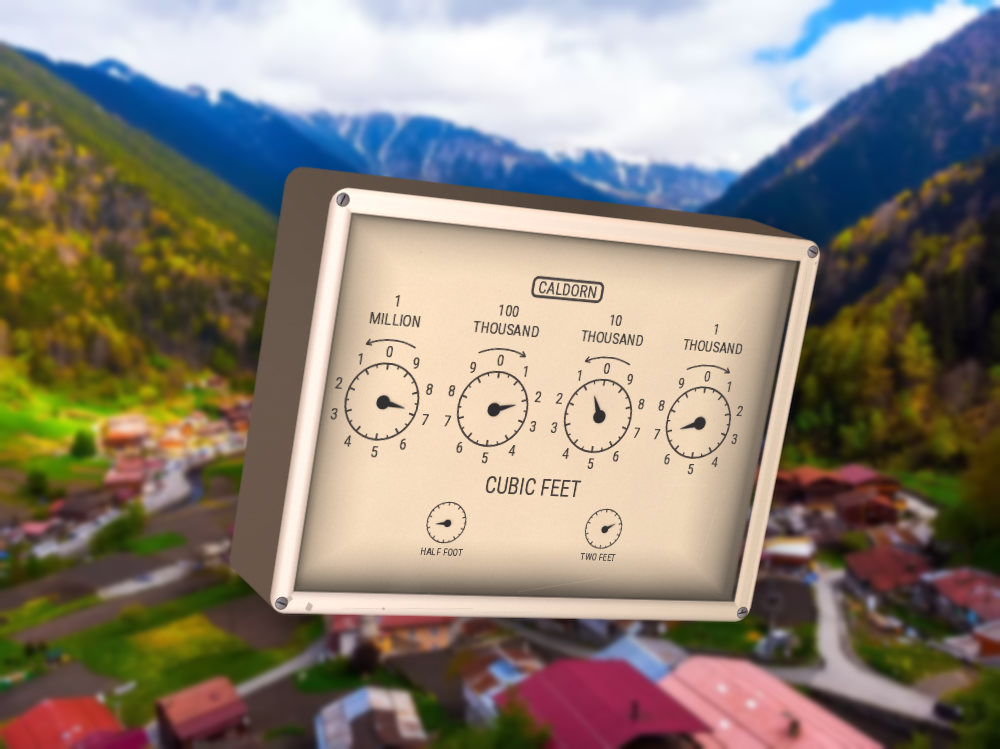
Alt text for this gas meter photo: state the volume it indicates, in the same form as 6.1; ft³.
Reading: 720700; ft³
